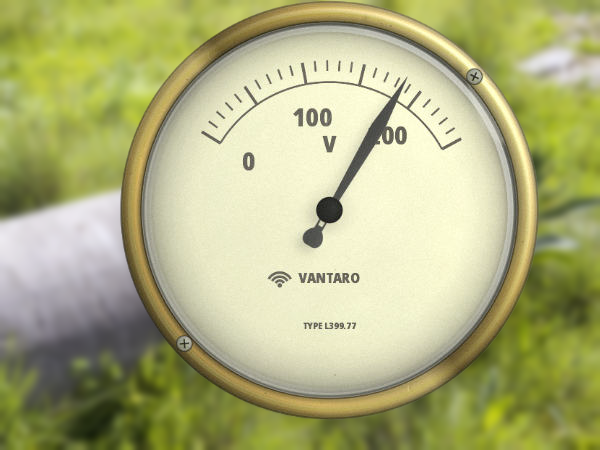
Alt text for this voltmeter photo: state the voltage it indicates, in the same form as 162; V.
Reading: 185; V
